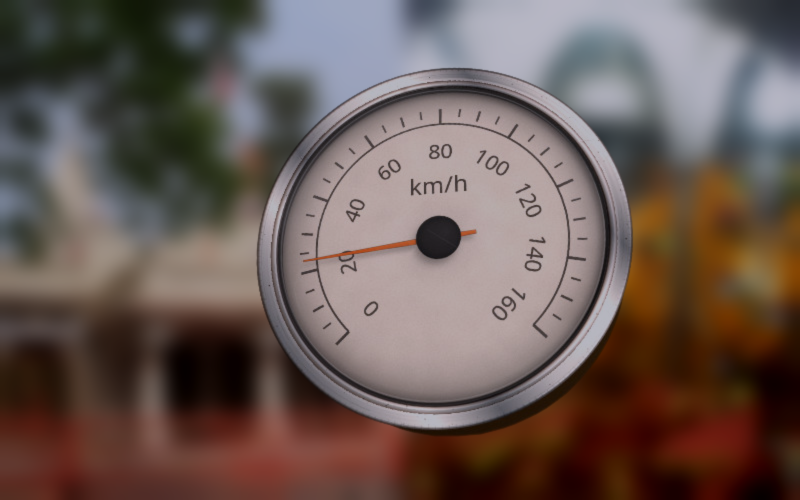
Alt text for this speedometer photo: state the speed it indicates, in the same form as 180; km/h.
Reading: 22.5; km/h
